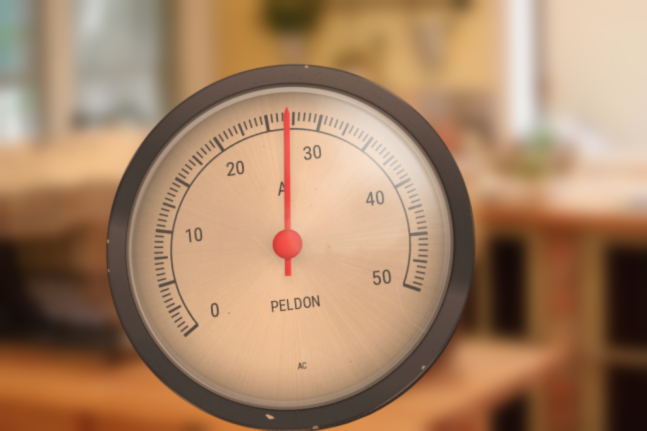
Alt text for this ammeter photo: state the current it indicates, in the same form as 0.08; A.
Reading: 27; A
